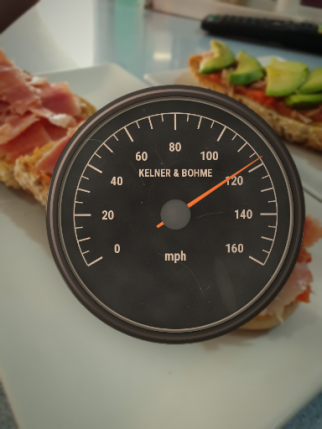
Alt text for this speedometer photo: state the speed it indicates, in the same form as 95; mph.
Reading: 117.5; mph
